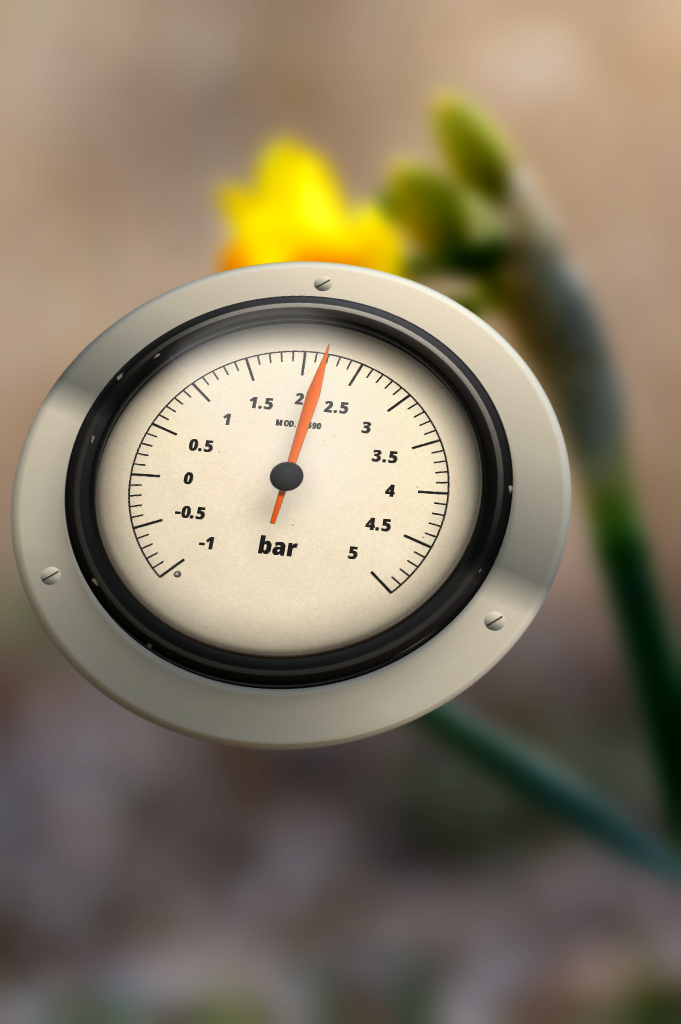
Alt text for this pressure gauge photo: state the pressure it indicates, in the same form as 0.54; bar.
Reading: 2.2; bar
